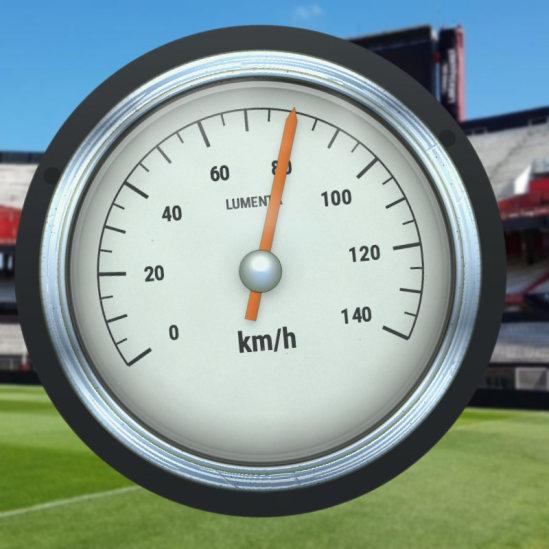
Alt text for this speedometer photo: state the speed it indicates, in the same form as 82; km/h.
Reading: 80; km/h
